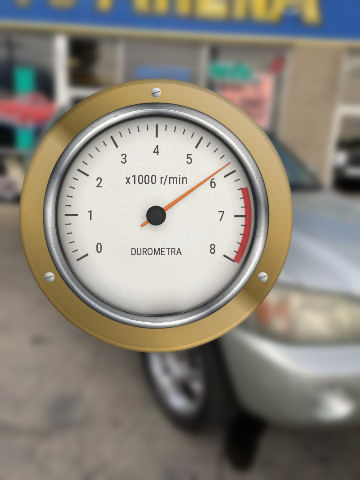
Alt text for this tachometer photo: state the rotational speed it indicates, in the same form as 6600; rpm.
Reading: 5800; rpm
